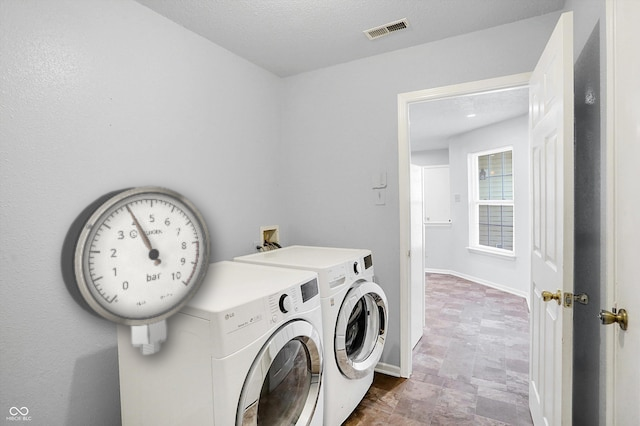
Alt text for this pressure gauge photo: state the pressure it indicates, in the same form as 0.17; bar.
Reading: 4; bar
